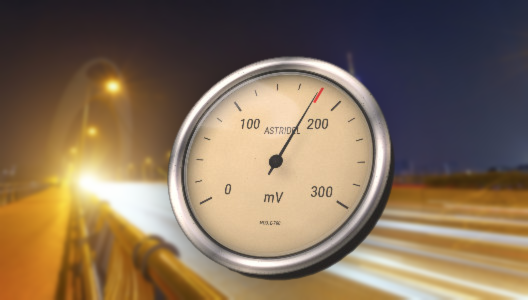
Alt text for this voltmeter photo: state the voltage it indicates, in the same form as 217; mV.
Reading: 180; mV
